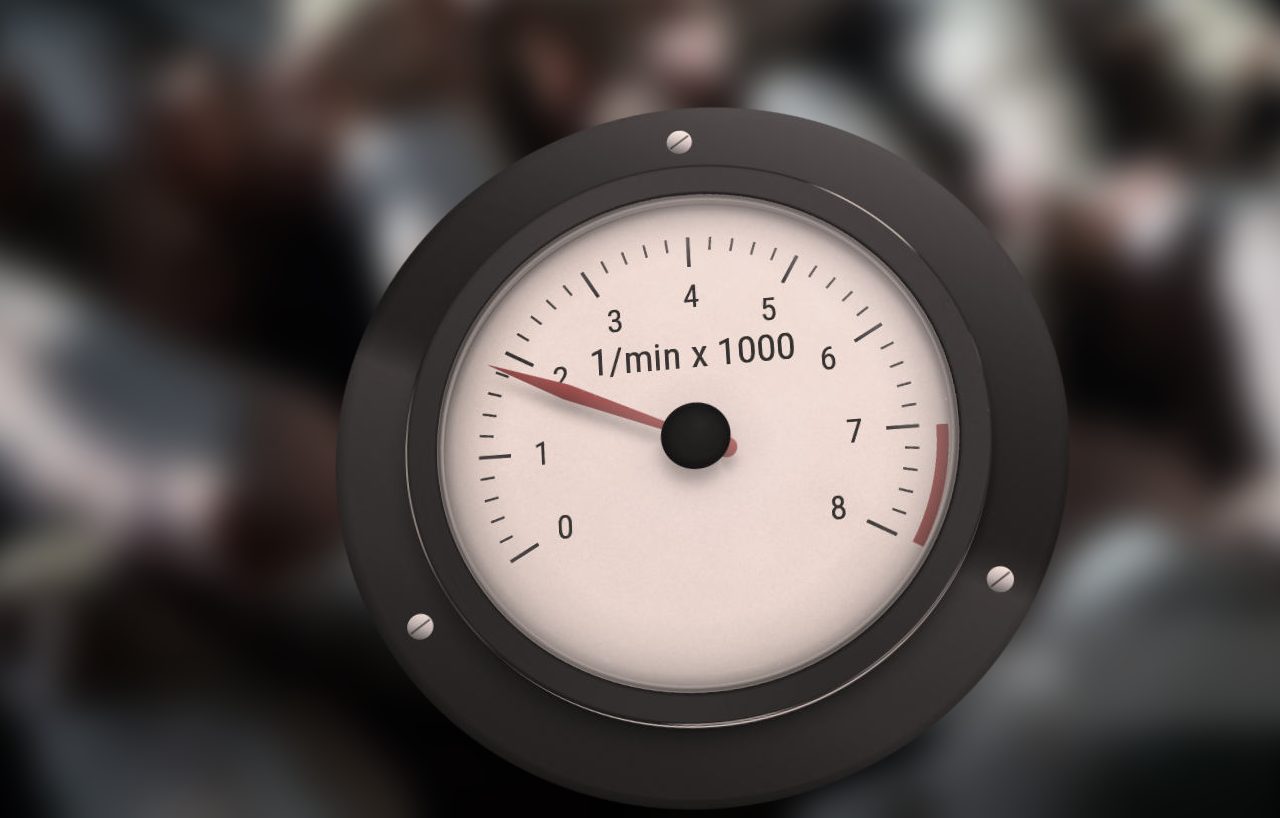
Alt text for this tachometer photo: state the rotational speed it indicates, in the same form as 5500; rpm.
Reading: 1800; rpm
